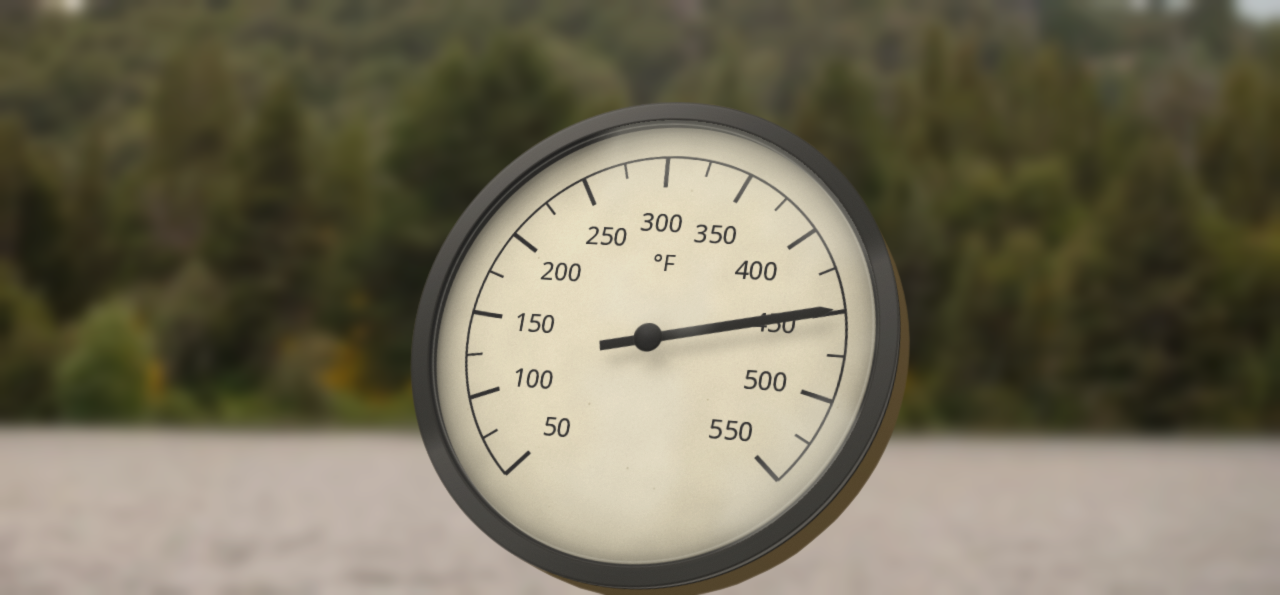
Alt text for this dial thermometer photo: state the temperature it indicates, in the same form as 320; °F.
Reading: 450; °F
